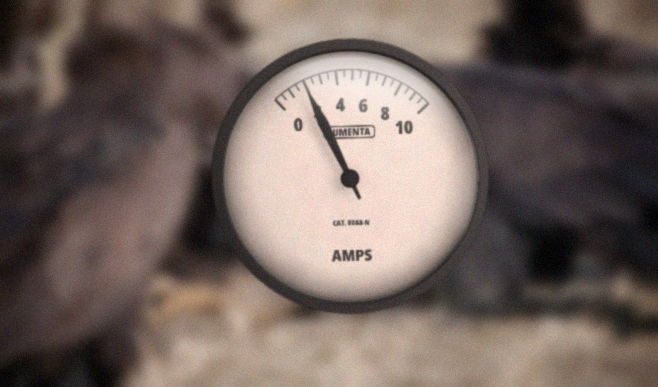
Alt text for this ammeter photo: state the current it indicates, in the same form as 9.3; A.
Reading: 2; A
